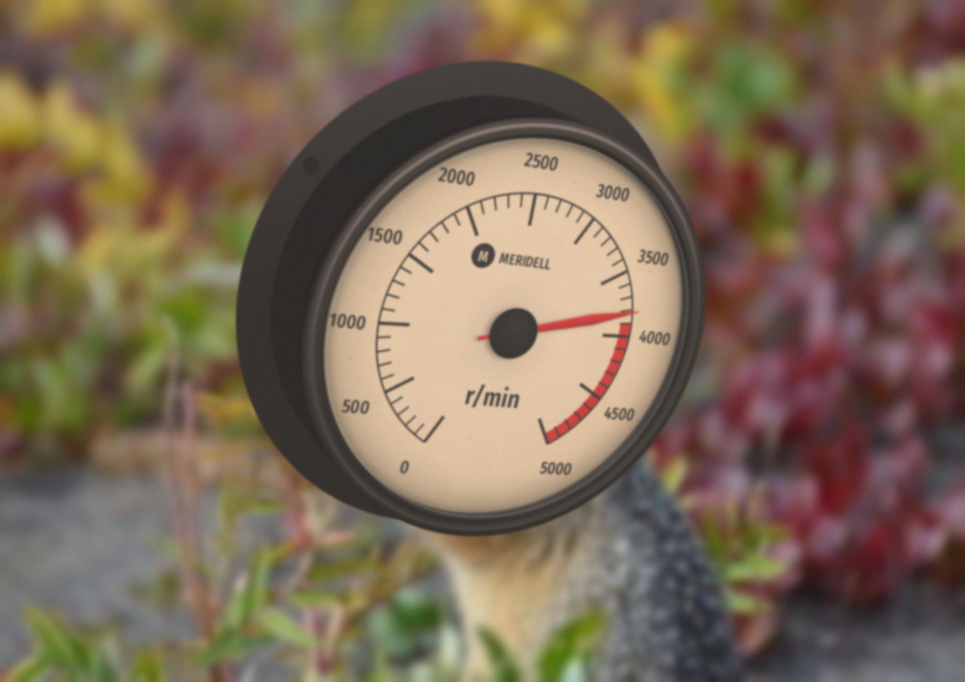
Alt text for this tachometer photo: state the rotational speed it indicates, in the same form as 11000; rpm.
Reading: 3800; rpm
